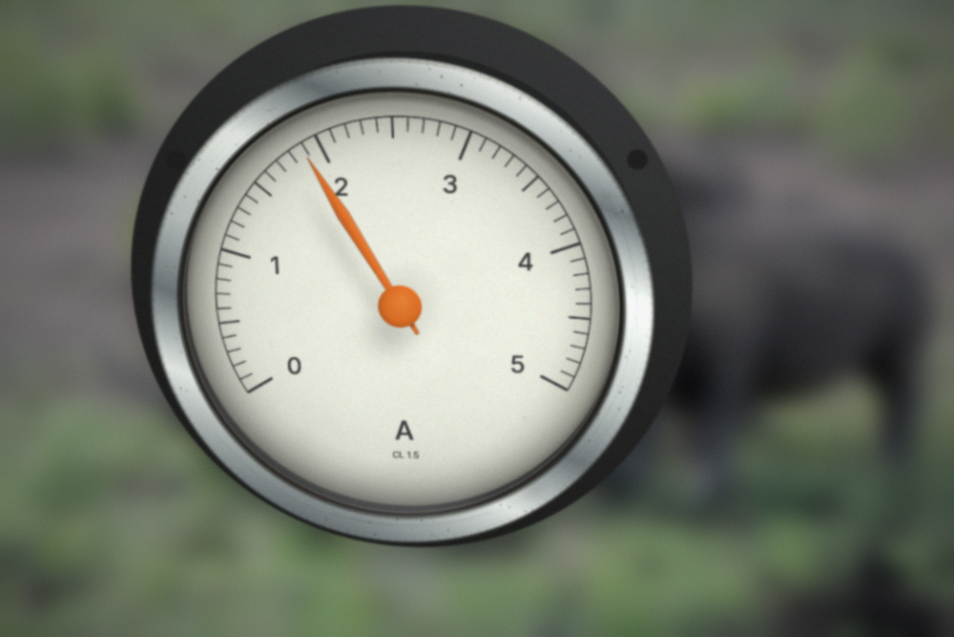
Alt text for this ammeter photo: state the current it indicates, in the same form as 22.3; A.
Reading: 1.9; A
